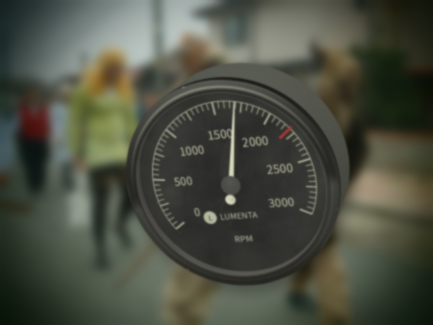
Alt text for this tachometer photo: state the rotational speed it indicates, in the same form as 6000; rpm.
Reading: 1700; rpm
